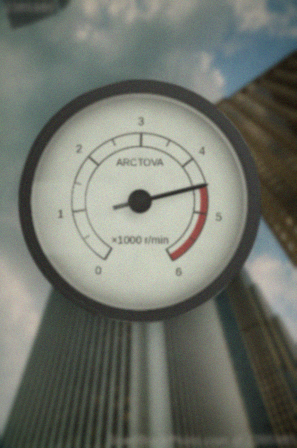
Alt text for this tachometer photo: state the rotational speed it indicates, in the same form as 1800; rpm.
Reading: 4500; rpm
